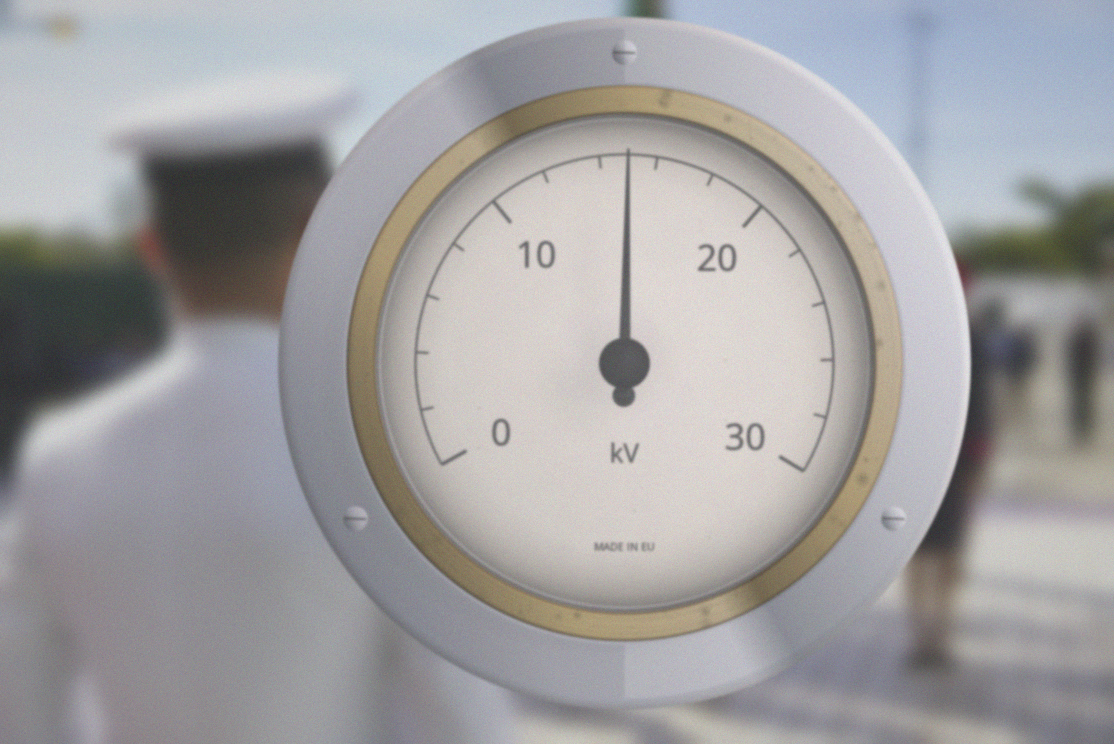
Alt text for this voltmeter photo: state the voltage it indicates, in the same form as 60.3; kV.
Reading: 15; kV
